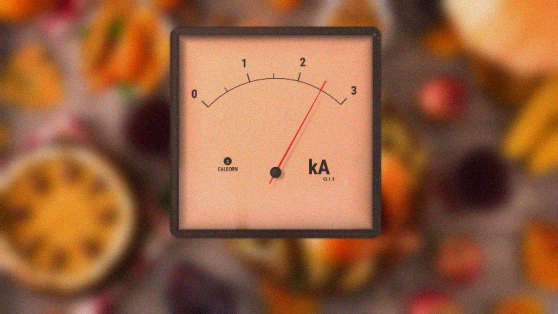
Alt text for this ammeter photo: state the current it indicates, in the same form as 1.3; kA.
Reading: 2.5; kA
